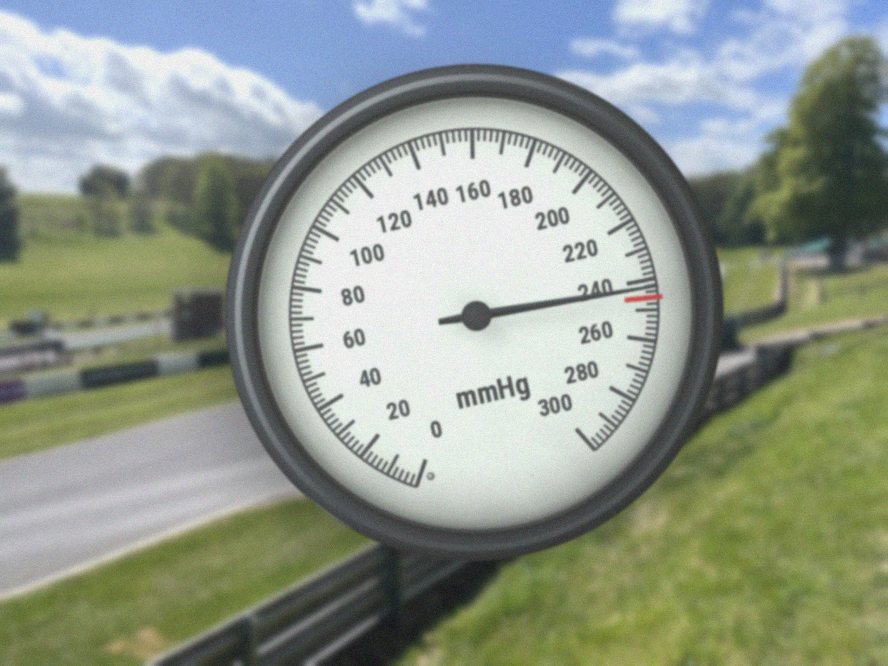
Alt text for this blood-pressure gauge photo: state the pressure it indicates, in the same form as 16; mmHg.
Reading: 242; mmHg
